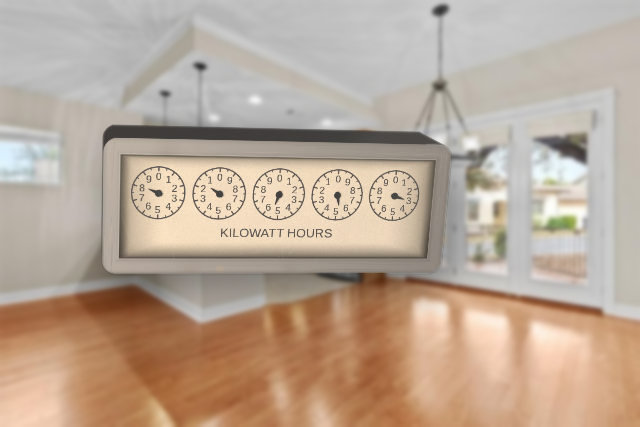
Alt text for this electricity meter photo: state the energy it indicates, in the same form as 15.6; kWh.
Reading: 81553; kWh
